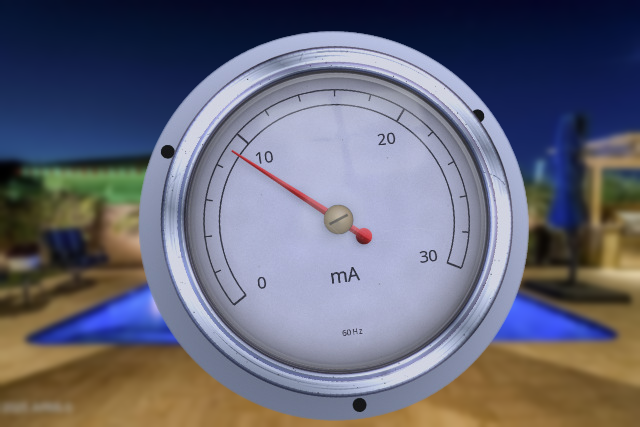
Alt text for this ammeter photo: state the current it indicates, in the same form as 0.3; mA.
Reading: 9; mA
